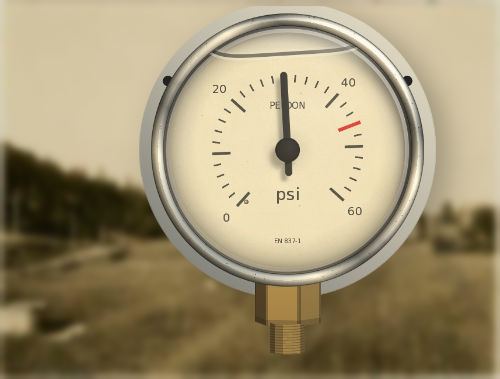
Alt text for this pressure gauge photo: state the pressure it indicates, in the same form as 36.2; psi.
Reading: 30; psi
